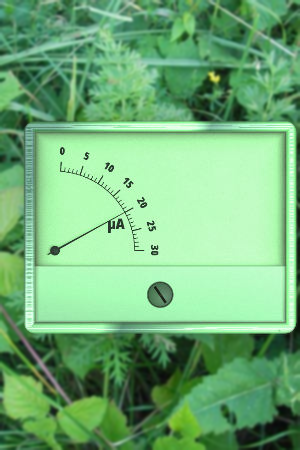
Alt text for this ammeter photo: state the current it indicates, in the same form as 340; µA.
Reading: 20; µA
